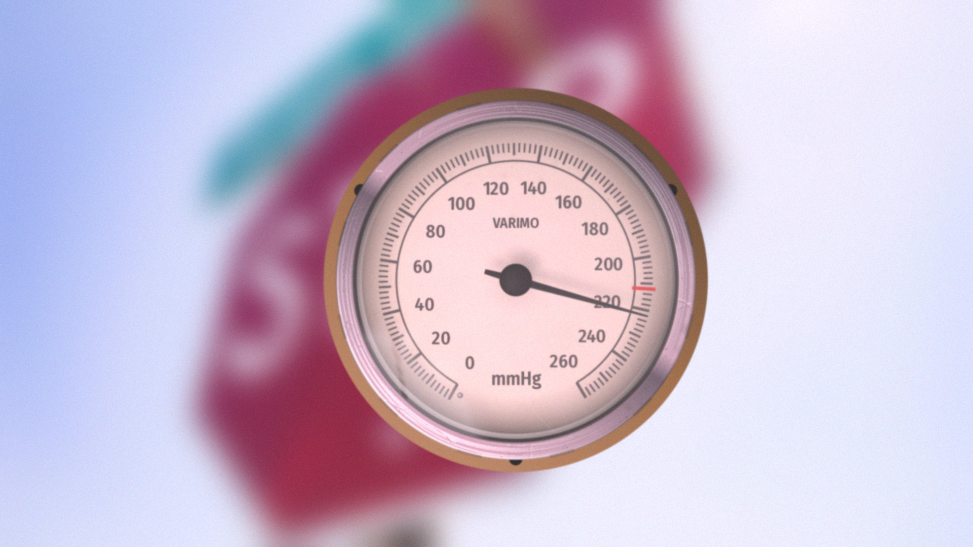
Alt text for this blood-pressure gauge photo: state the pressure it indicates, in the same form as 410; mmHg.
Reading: 222; mmHg
